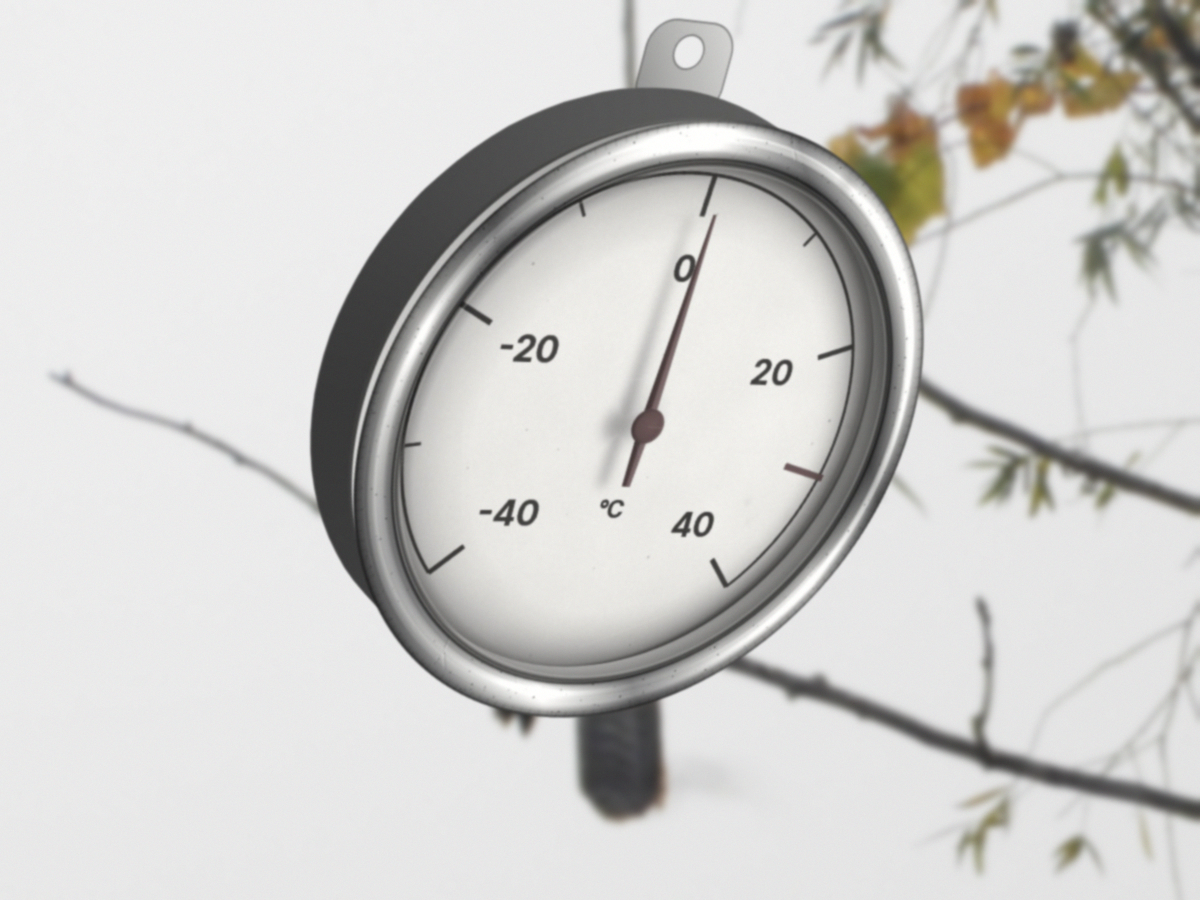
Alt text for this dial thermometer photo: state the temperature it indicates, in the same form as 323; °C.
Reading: 0; °C
